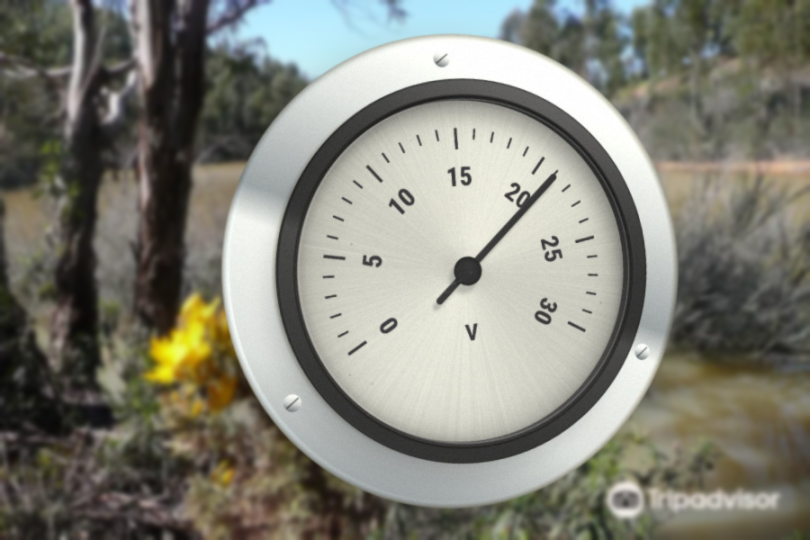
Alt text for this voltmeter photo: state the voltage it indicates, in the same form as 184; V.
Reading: 21; V
